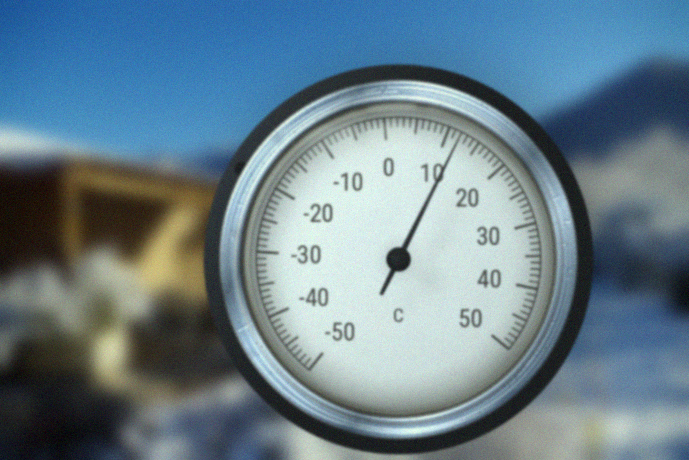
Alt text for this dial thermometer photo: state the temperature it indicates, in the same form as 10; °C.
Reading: 12; °C
